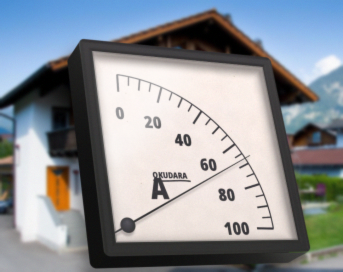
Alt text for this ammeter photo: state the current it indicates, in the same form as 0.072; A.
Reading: 67.5; A
